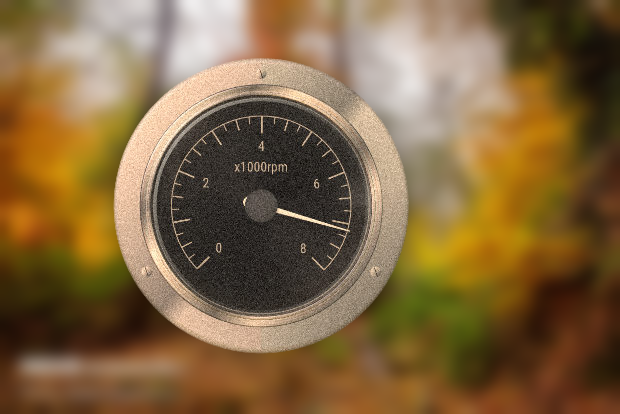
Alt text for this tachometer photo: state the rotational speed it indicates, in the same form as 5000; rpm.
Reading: 7125; rpm
